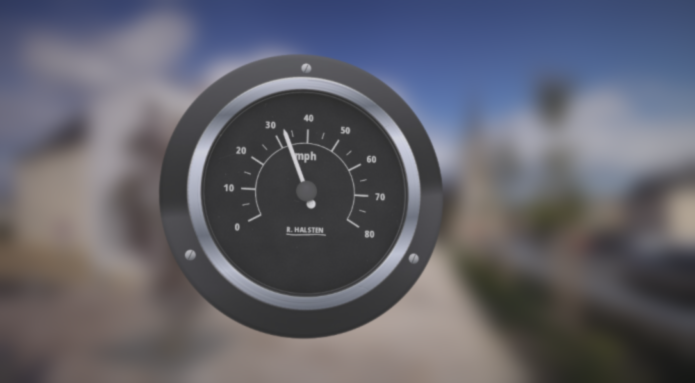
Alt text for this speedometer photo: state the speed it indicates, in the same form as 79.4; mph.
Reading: 32.5; mph
